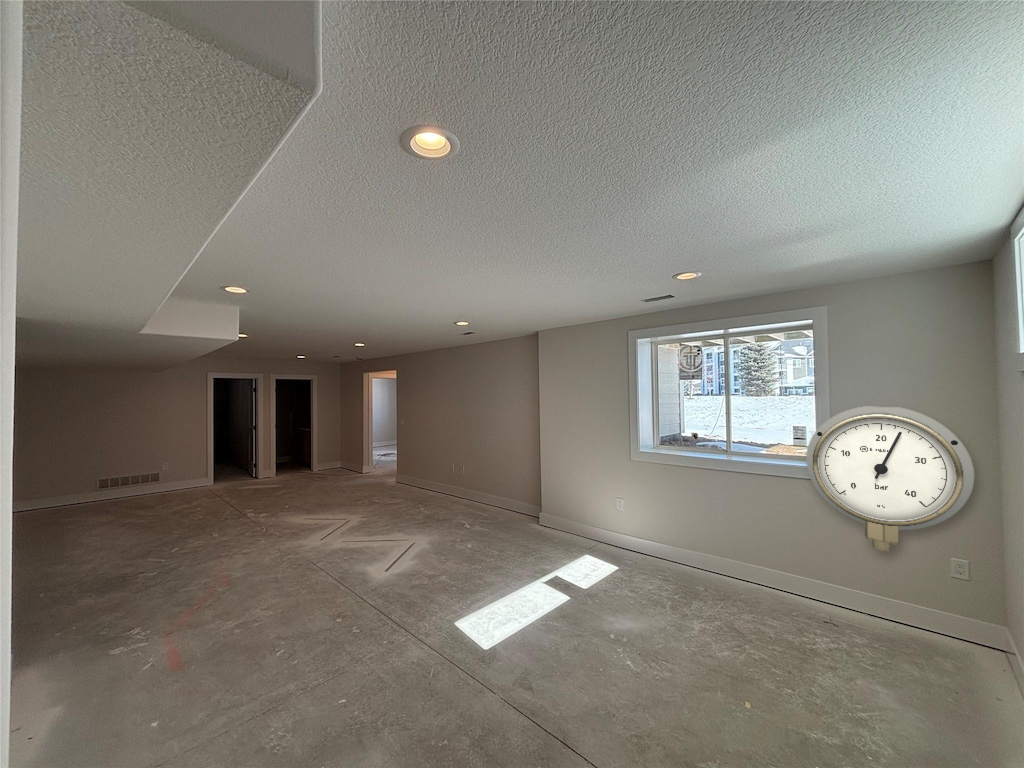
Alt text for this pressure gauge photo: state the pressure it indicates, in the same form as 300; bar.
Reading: 23; bar
